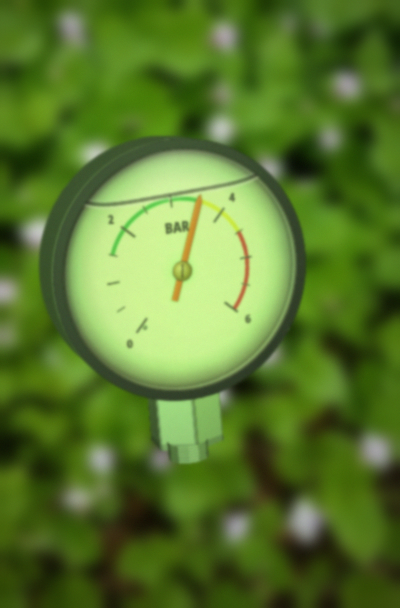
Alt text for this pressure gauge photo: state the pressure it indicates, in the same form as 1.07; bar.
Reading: 3.5; bar
